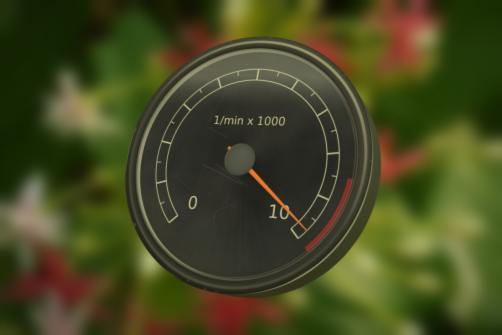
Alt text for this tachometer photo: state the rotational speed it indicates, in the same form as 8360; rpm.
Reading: 9750; rpm
